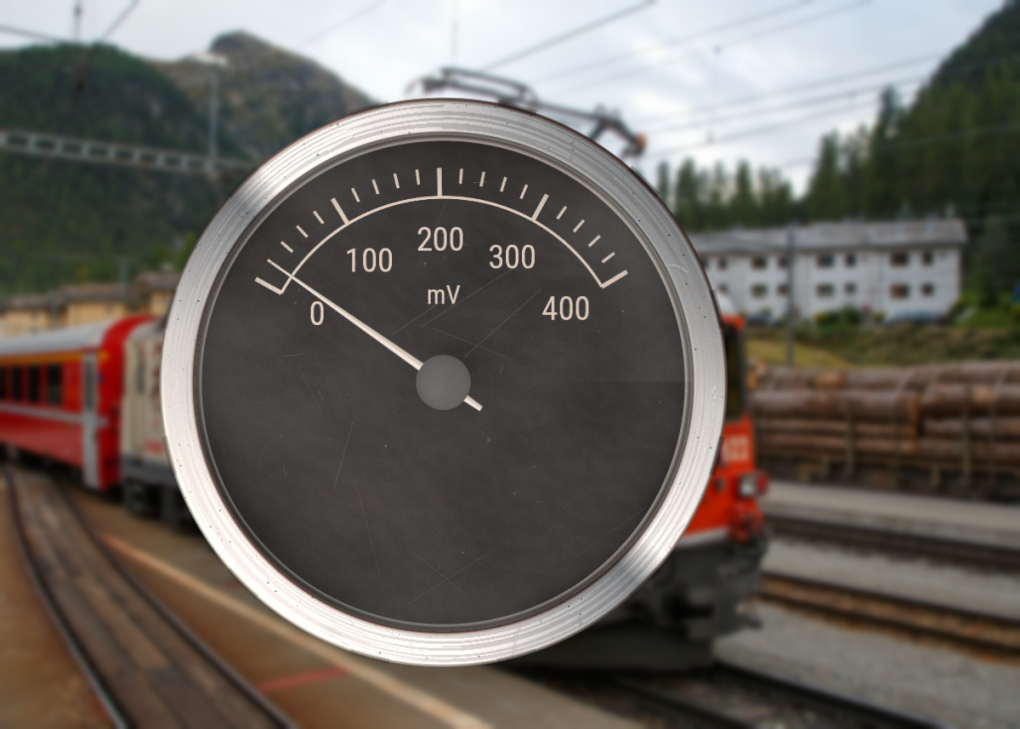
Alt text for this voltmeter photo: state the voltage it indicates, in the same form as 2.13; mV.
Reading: 20; mV
